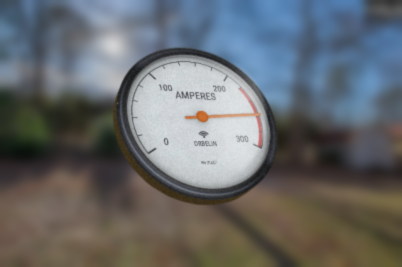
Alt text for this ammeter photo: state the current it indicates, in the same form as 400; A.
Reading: 260; A
